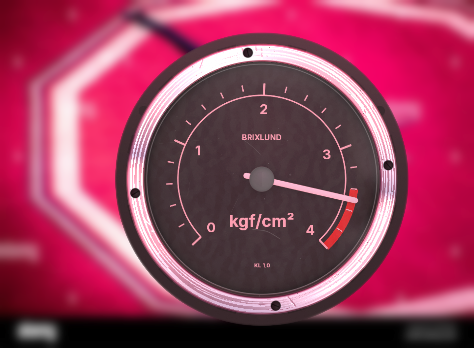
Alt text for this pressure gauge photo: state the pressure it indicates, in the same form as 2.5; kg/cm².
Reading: 3.5; kg/cm²
